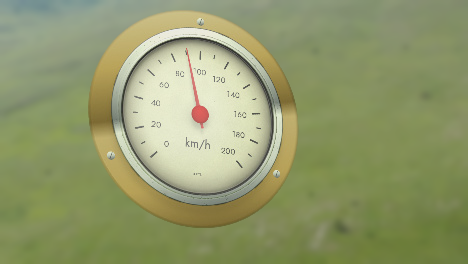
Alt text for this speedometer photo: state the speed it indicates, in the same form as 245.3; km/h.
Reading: 90; km/h
